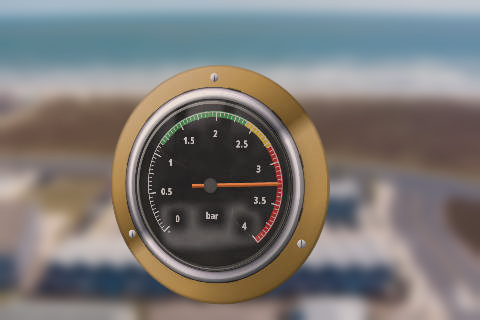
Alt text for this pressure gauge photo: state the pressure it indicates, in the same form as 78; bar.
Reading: 3.25; bar
